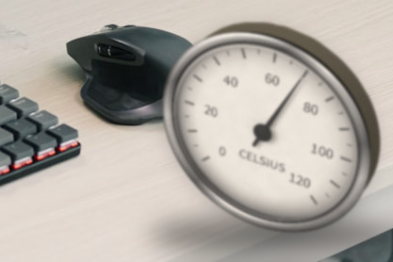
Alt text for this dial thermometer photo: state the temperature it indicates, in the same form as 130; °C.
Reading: 70; °C
